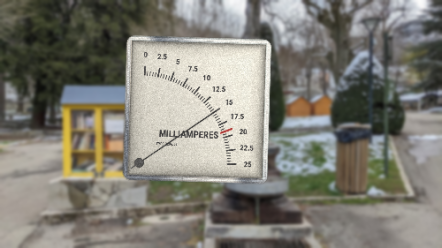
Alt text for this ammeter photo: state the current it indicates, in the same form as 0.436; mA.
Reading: 15; mA
